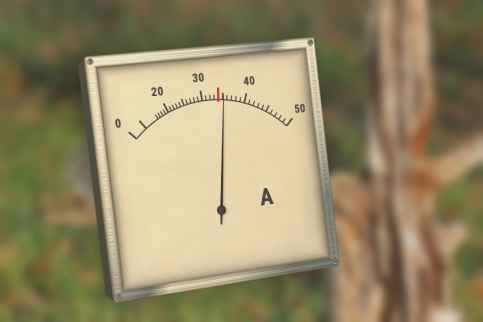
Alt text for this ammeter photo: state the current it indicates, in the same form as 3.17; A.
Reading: 35; A
